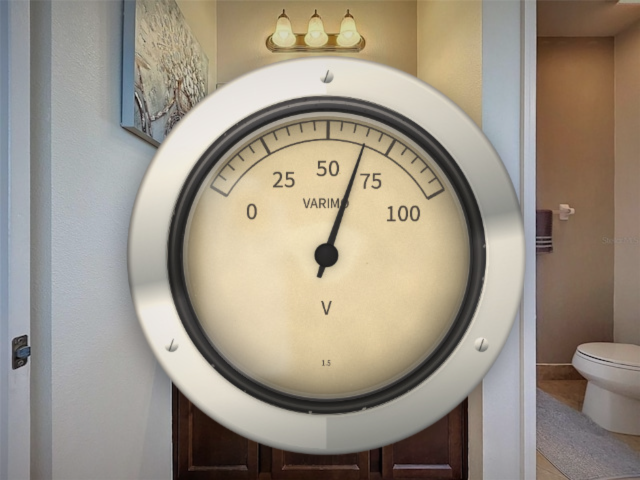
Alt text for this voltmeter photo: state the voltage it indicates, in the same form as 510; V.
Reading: 65; V
